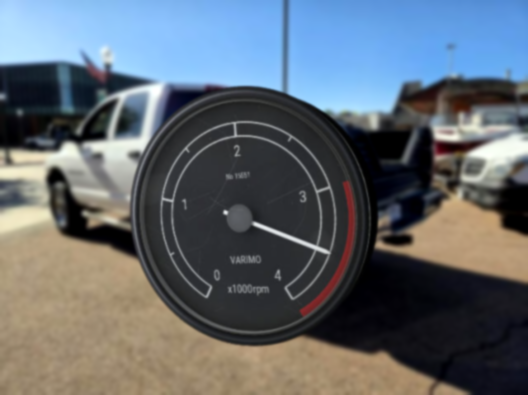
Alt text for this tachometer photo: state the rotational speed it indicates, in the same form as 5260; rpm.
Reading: 3500; rpm
